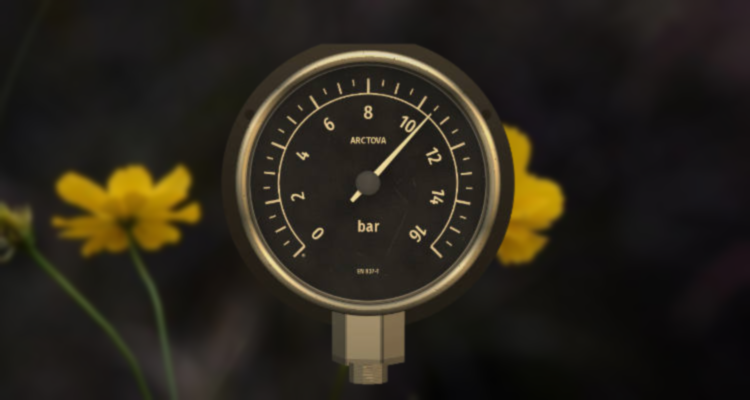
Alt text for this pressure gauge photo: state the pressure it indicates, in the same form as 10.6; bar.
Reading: 10.5; bar
